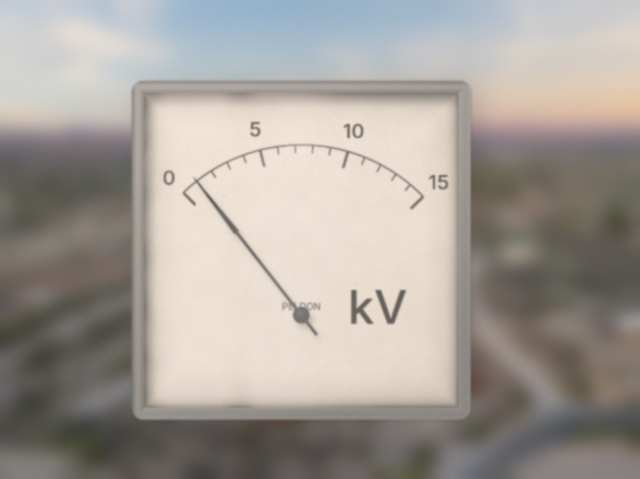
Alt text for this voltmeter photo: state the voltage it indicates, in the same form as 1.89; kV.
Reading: 1; kV
